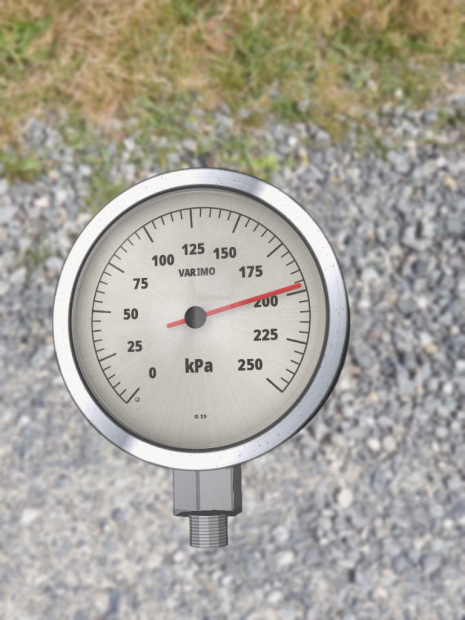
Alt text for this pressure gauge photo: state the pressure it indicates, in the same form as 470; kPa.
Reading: 197.5; kPa
